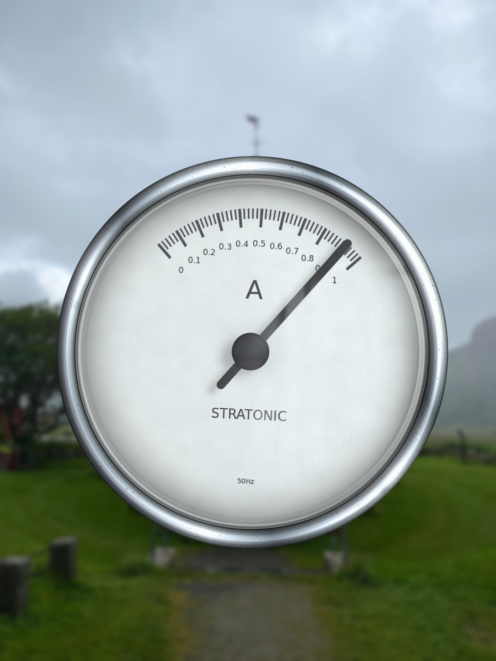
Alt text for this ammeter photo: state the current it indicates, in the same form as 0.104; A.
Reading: 0.92; A
